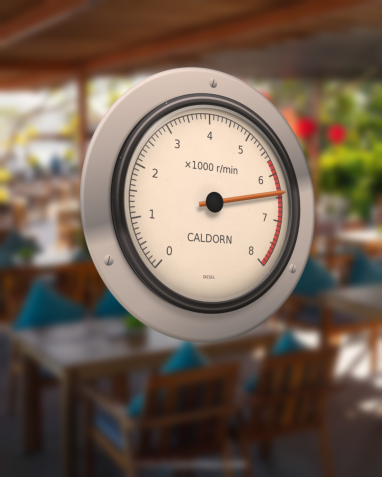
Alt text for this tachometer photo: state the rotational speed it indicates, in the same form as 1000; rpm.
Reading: 6400; rpm
